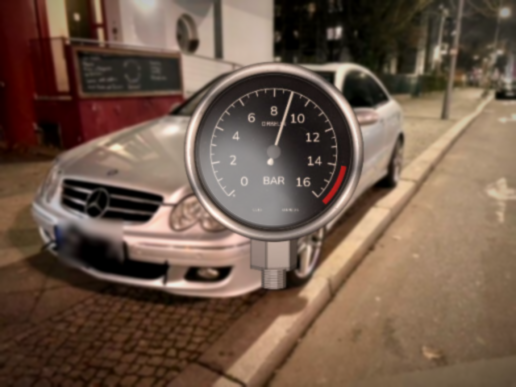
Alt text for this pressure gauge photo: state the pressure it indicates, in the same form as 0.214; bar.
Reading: 9; bar
